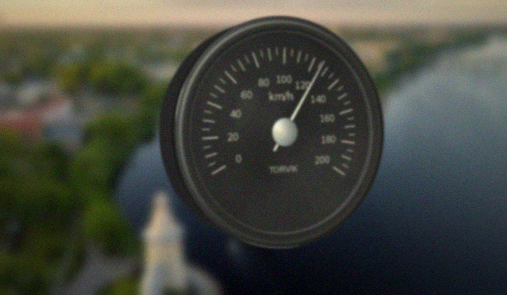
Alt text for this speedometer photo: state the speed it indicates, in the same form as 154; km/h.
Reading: 125; km/h
